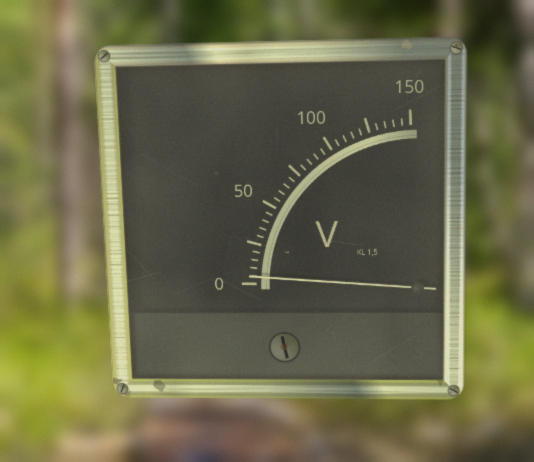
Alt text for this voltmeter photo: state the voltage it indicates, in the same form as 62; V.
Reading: 5; V
